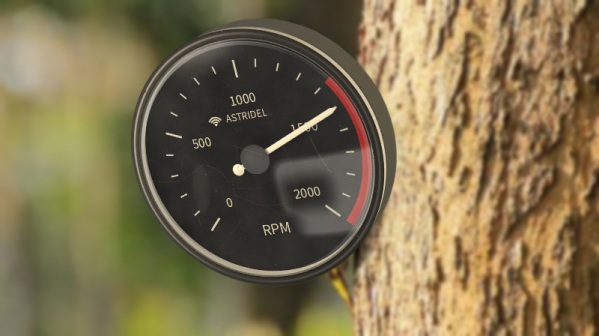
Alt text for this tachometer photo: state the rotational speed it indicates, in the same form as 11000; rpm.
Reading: 1500; rpm
